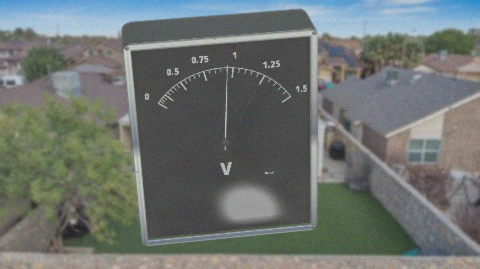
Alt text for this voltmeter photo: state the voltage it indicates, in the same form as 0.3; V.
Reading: 0.95; V
